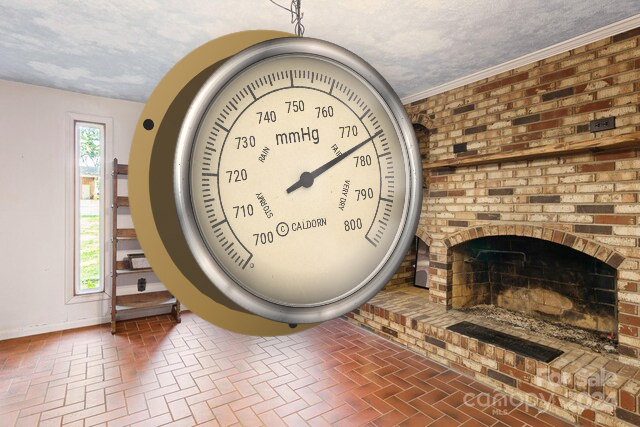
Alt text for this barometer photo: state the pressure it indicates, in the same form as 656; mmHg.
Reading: 775; mmHg
